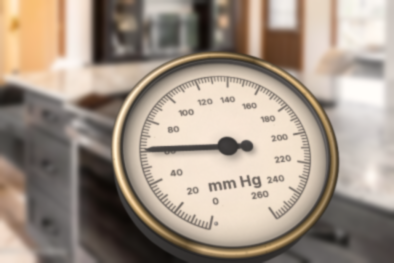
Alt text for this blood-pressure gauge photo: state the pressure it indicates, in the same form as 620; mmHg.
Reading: 60; mmHg
